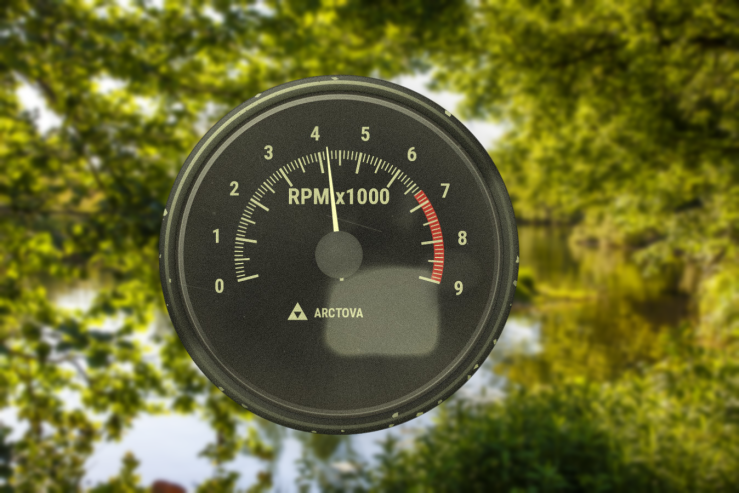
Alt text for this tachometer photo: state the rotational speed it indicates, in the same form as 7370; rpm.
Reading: 4200; rpm
